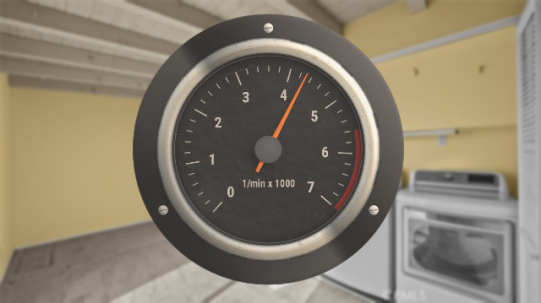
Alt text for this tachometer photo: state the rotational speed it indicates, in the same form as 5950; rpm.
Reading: 4300; rpm
